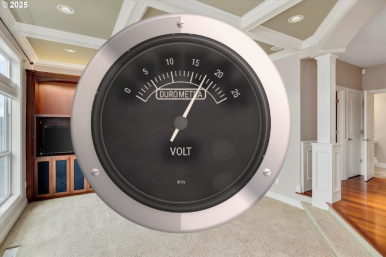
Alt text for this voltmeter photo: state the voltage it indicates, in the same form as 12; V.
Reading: 18; V
